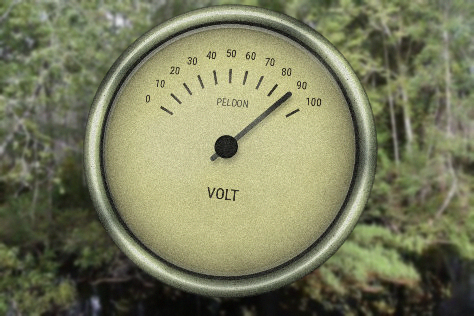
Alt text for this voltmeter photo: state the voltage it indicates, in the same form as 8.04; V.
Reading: 90; V
